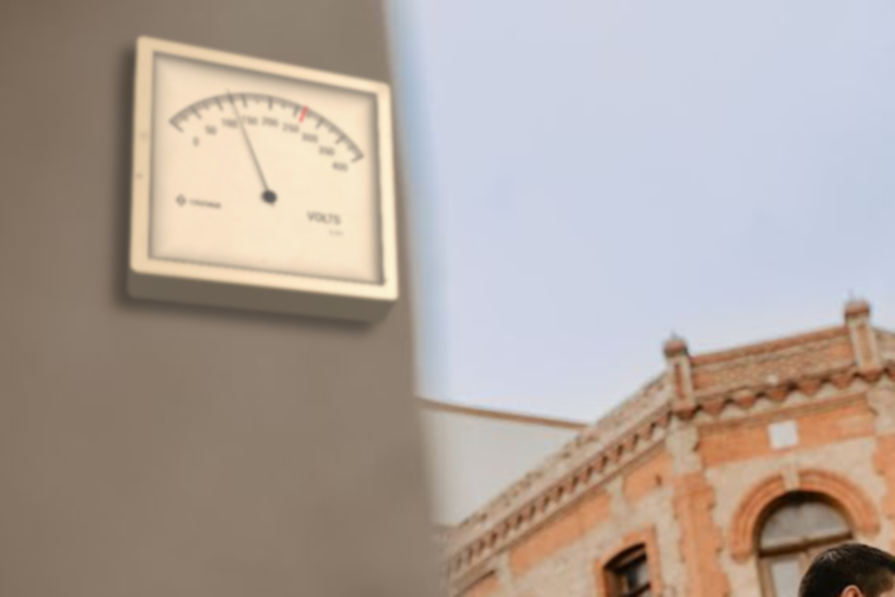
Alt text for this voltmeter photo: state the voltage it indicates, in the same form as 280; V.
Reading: 125; V
